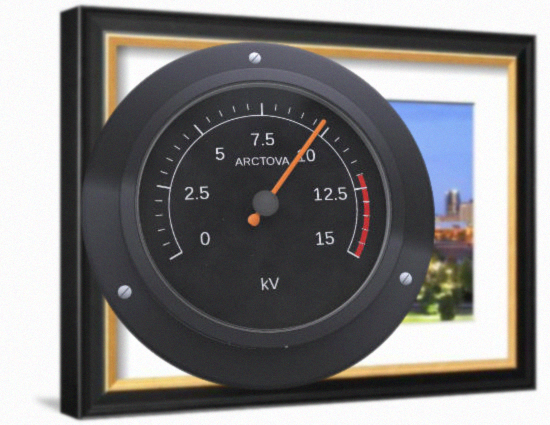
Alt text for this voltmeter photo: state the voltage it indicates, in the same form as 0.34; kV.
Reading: 9.75; kV
